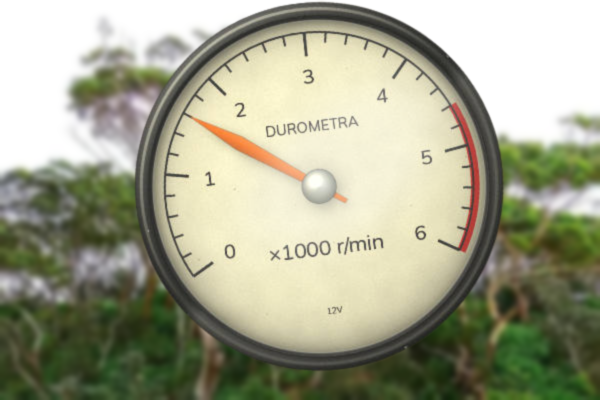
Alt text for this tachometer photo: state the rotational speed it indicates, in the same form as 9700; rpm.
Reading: 1600; rpm
